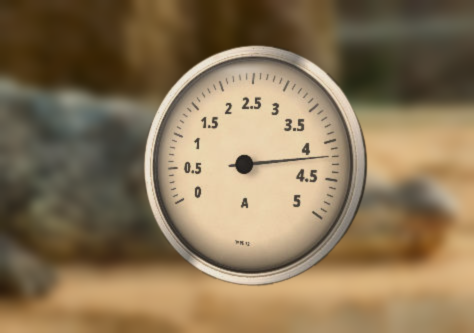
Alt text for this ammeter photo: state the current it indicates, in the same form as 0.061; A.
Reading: 4.2; A
